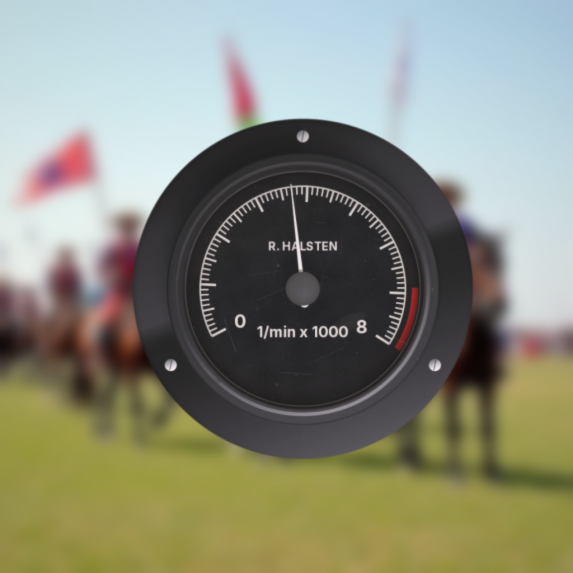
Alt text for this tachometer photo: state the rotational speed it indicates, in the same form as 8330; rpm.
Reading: 3700; rpm
